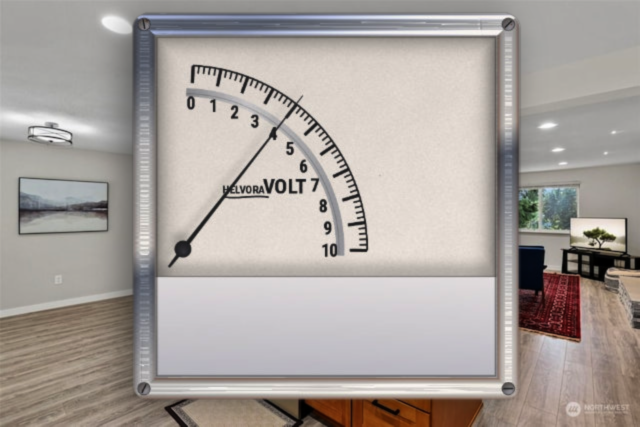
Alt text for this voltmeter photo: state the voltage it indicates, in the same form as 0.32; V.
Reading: 4; V
